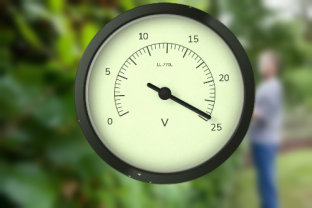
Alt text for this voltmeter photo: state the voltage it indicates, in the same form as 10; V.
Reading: 24.5; V
